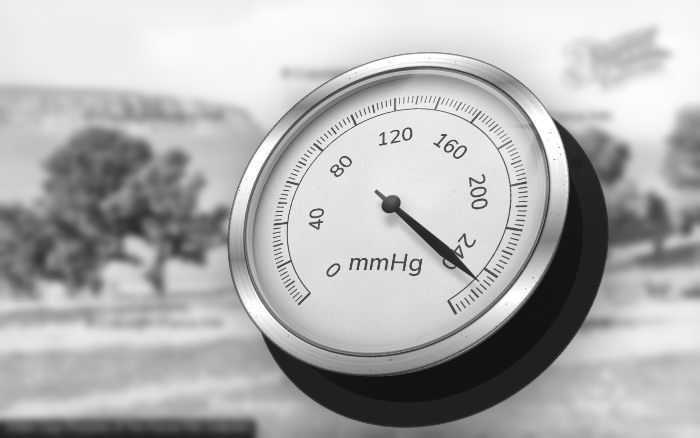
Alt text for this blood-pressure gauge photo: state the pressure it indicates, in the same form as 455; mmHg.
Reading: 246; mmHg
